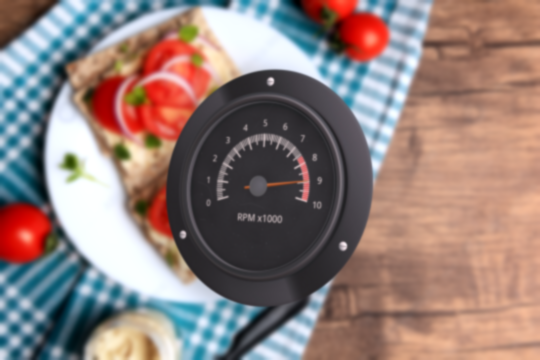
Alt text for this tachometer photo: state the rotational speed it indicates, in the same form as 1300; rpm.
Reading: 9000; rpm
